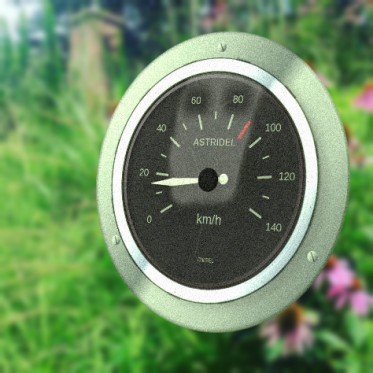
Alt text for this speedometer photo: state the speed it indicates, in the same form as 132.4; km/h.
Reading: 15; km/h
